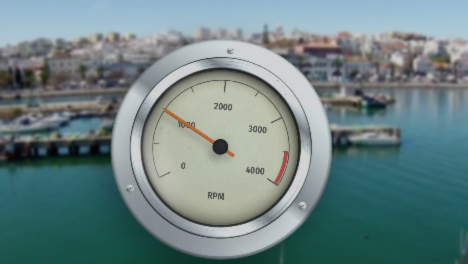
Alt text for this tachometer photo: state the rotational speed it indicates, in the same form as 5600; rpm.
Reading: 1000; rpm
